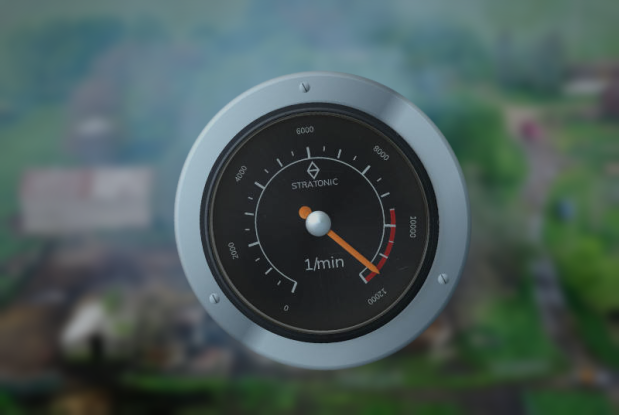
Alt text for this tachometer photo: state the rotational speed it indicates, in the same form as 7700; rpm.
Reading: 11500; rpm
